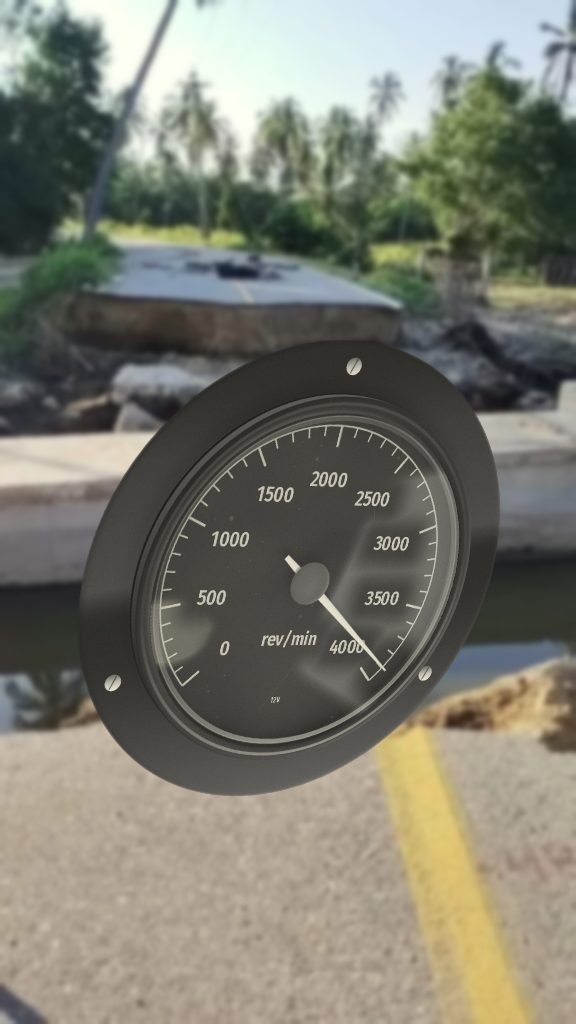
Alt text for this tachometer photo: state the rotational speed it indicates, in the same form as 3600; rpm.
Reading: 3900; rpm
